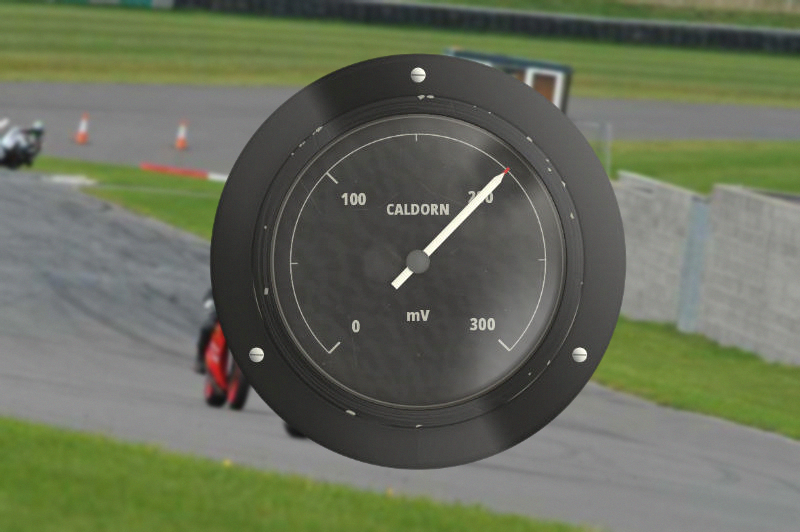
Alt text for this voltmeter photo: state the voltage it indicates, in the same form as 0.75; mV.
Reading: 200; mV
